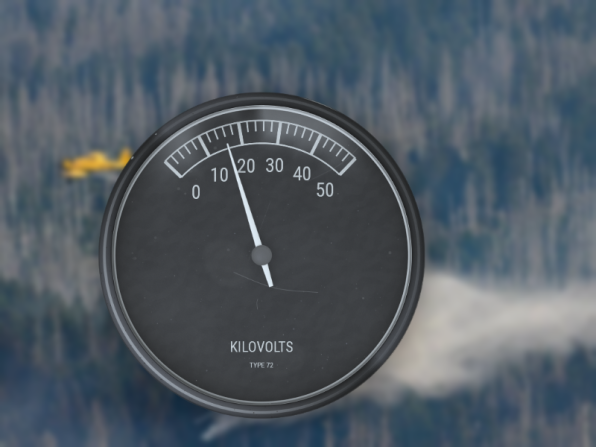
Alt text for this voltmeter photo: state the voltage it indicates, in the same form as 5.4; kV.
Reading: 16; kV
